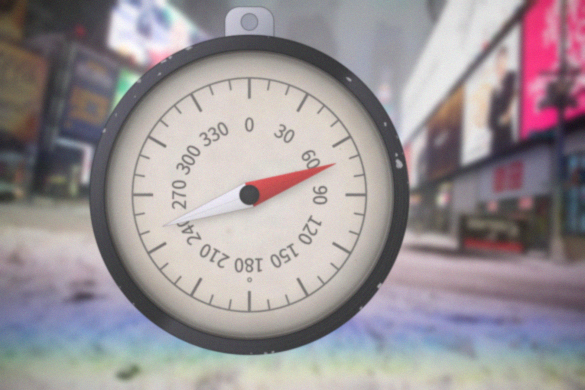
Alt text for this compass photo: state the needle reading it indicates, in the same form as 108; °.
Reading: 70; °
